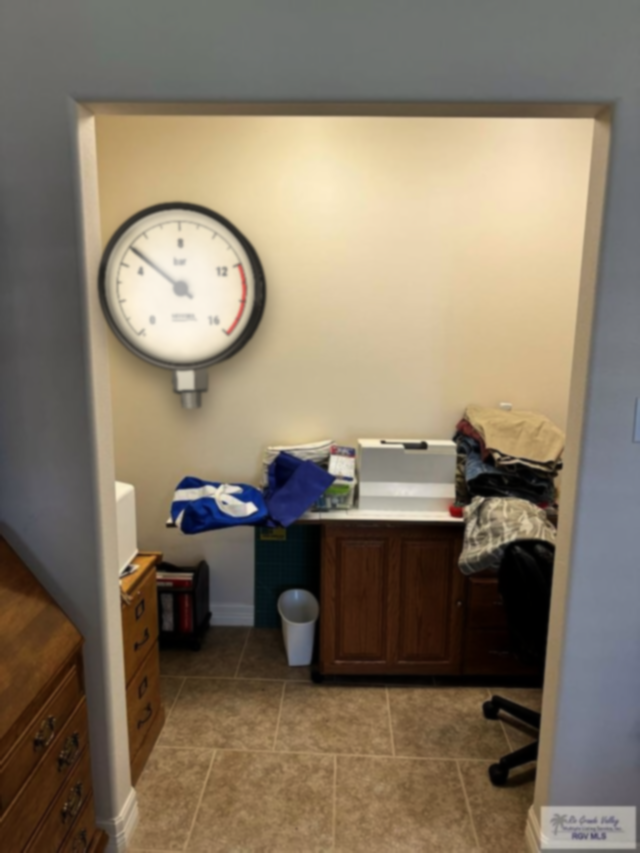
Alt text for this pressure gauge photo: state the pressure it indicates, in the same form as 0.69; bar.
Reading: 5; bar
